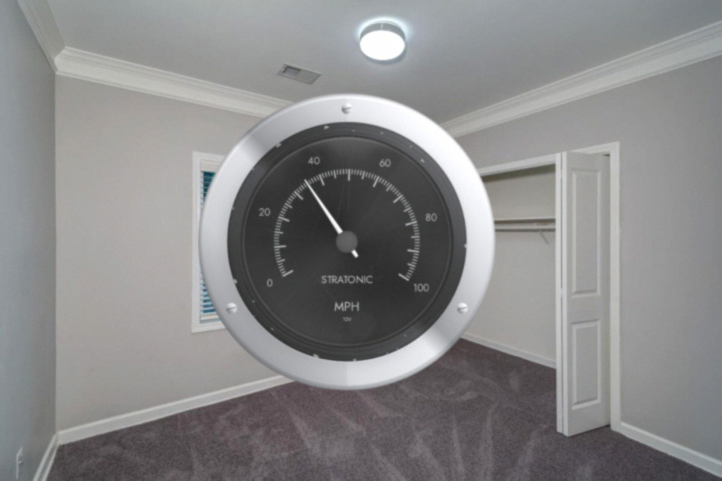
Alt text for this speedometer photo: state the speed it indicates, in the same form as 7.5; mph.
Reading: 35; mph
